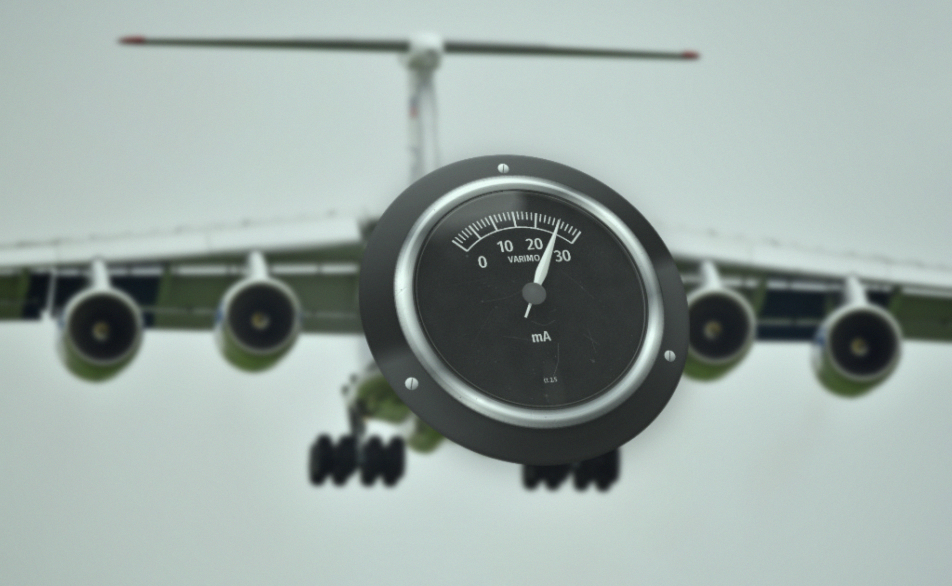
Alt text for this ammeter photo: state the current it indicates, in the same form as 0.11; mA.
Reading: 25; mA
